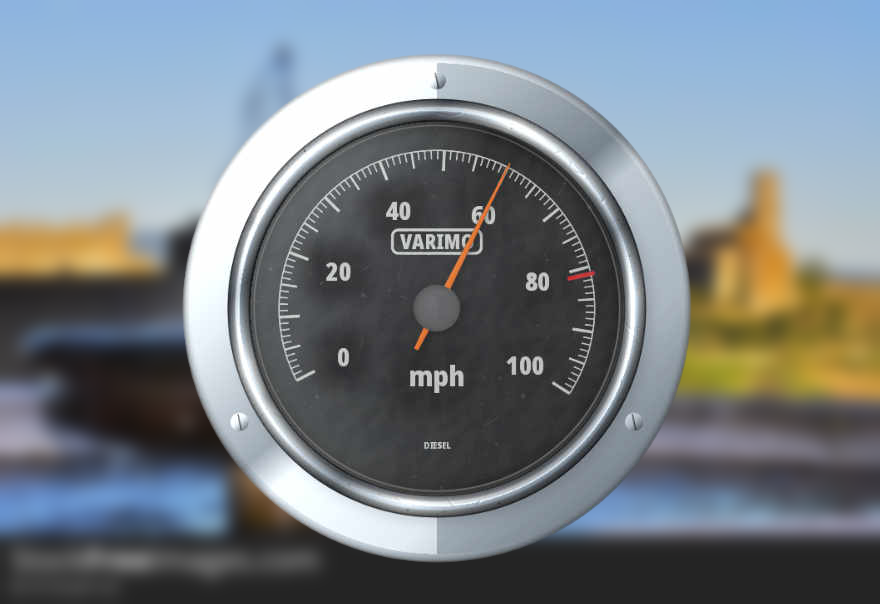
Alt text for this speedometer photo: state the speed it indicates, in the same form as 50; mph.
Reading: 60; mph
